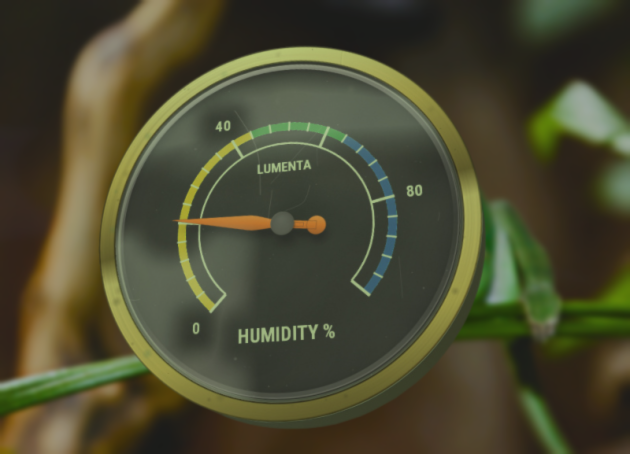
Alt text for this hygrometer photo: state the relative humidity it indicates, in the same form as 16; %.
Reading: 20; %
